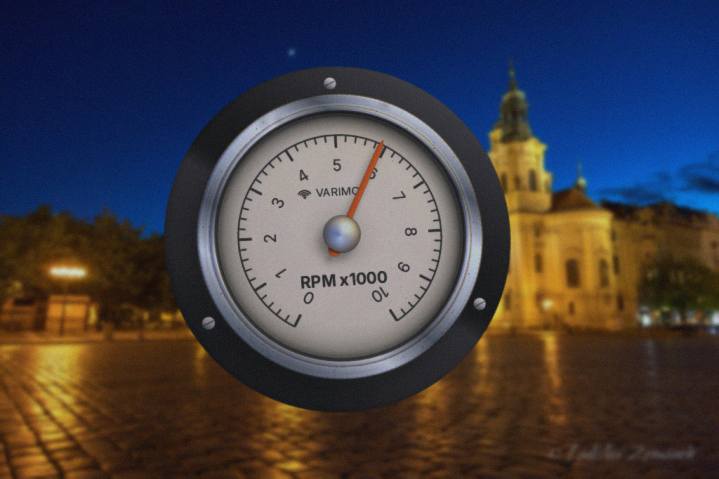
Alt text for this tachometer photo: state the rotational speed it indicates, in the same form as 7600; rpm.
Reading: 5900; rpm
